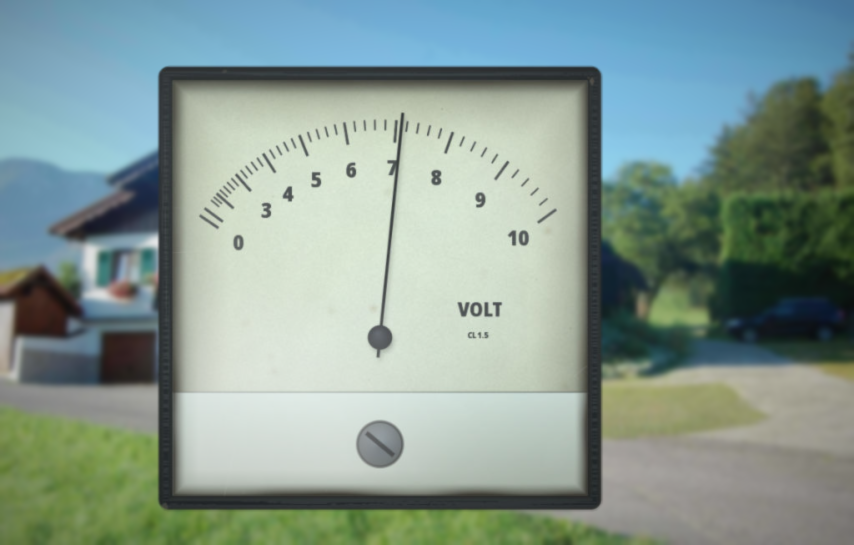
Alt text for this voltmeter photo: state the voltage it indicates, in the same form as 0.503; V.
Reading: 7.1; V
